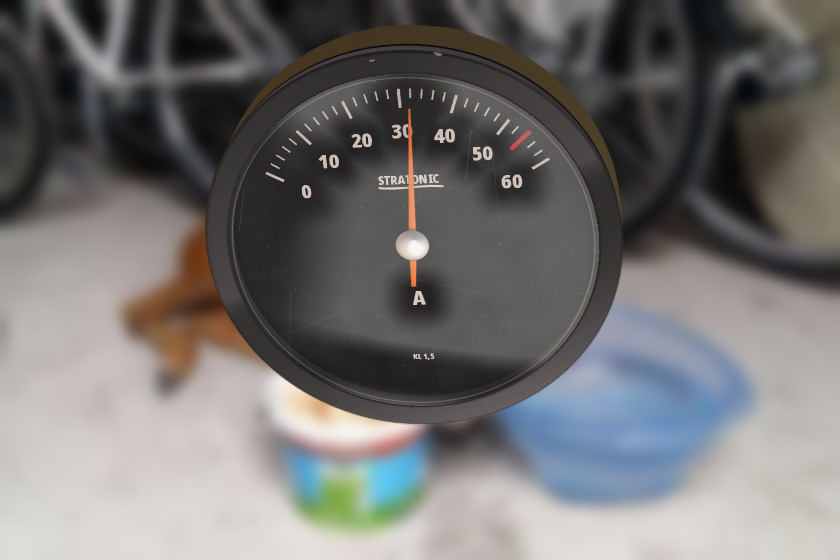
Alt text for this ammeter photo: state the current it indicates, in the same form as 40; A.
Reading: 32; A
